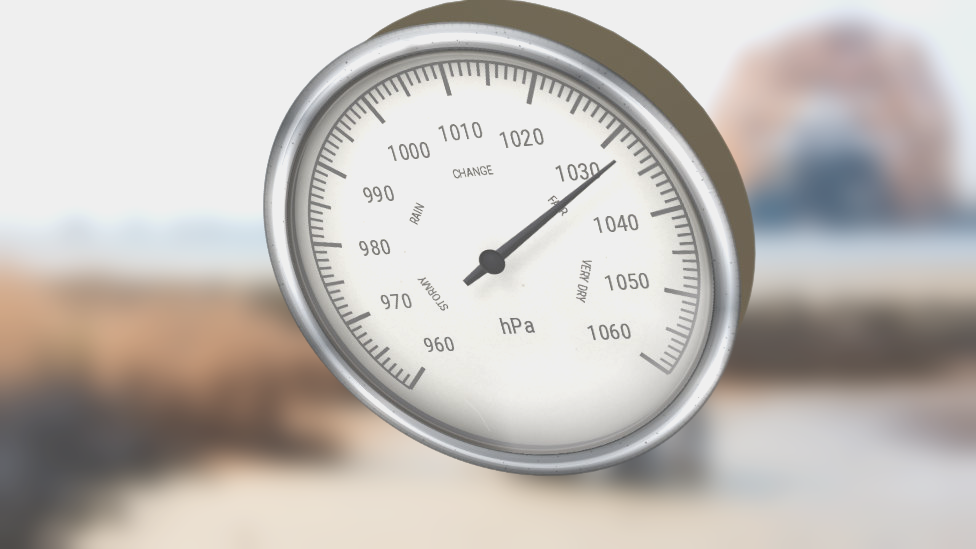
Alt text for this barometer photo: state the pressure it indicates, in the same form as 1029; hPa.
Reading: 1032; hPa
